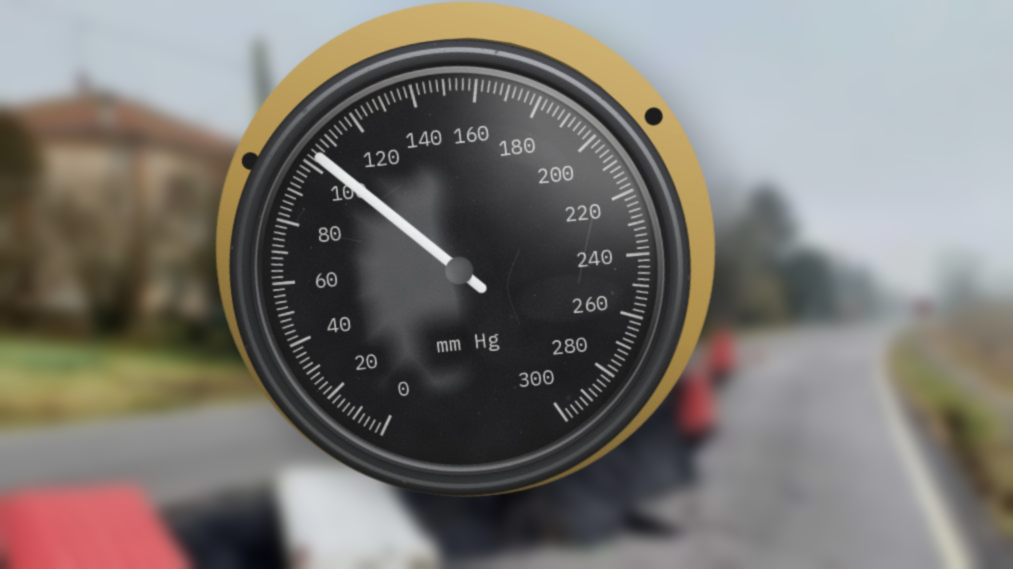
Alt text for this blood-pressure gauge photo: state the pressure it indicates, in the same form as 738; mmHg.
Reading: 104; mmHg
